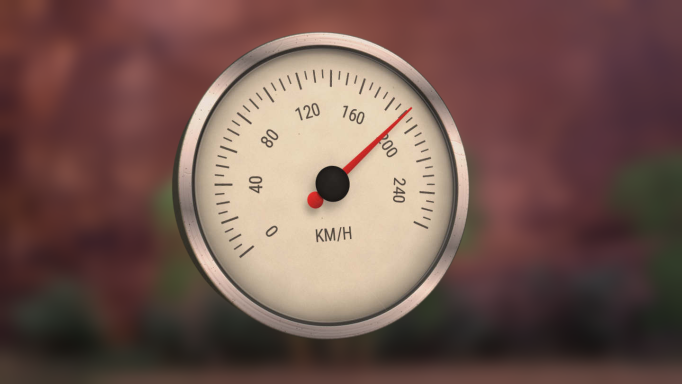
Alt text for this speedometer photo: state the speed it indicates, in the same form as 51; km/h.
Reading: 190; km/h
